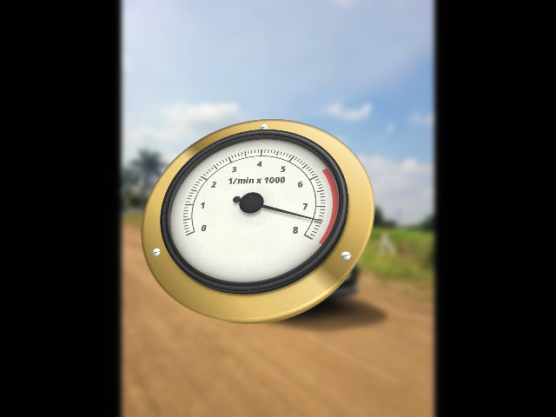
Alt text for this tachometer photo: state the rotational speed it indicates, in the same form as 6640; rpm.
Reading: 7500; rpm
